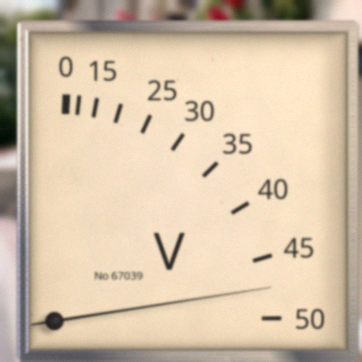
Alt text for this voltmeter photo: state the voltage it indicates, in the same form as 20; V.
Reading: 47.5; V
